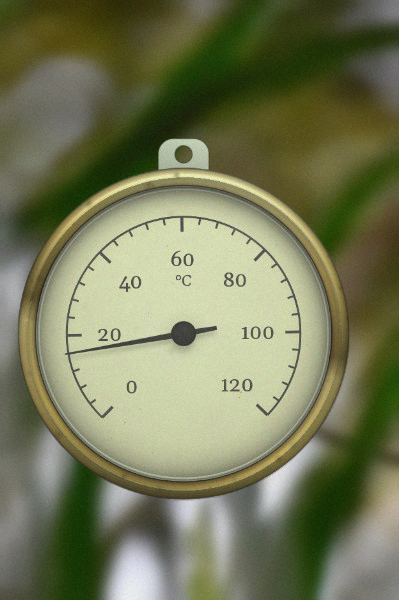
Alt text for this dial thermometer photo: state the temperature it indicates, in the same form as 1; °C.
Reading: 16; °C
